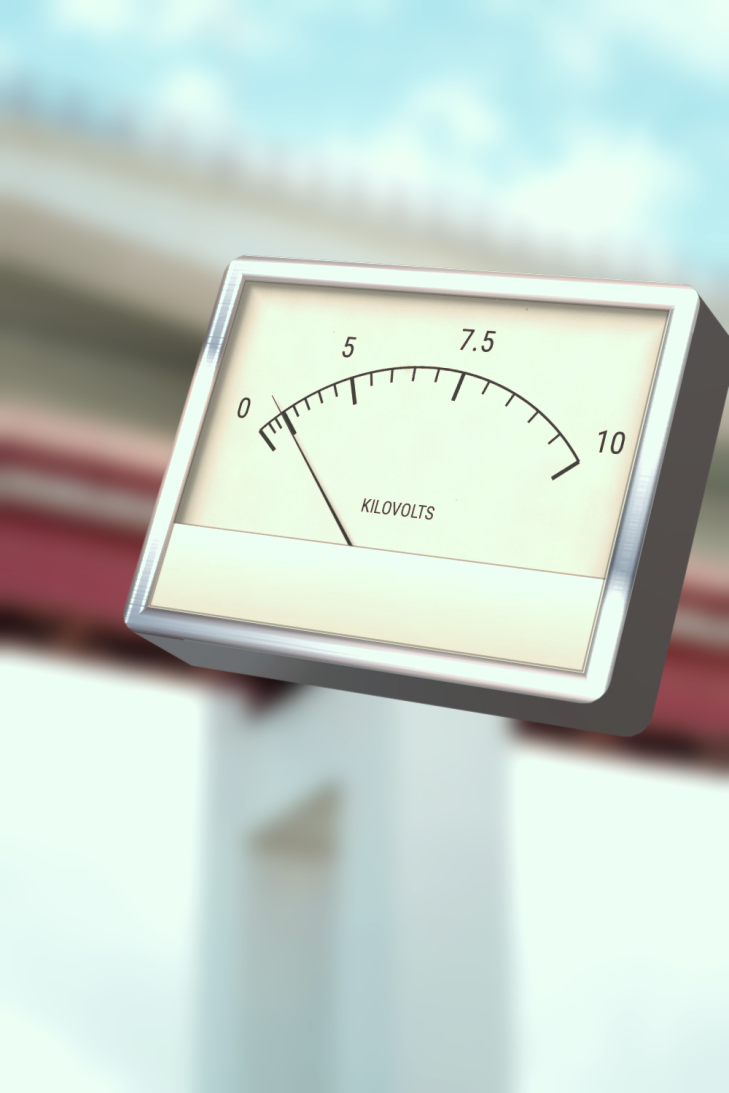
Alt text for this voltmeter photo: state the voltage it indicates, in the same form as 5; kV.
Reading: 2.5; kV
